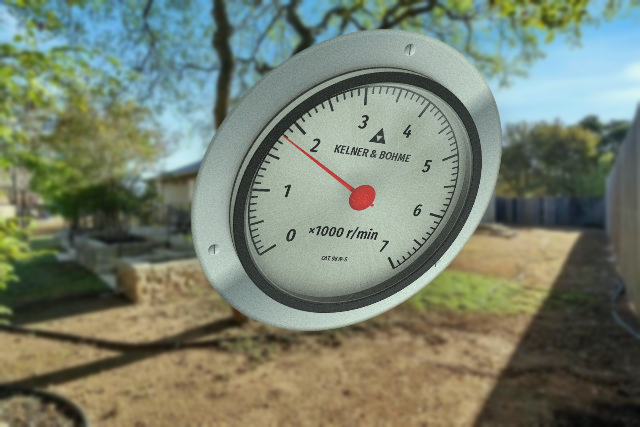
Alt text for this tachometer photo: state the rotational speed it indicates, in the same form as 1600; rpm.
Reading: 1800; rpm
